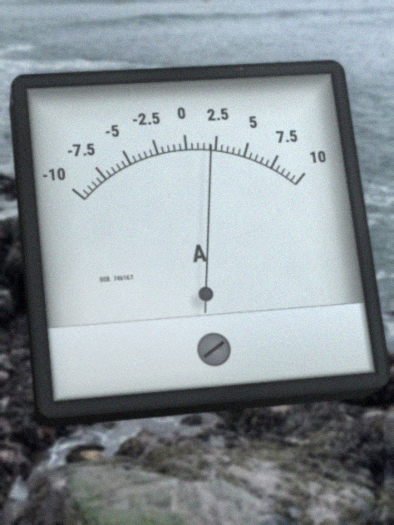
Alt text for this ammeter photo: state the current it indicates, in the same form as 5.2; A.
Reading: 2; A
